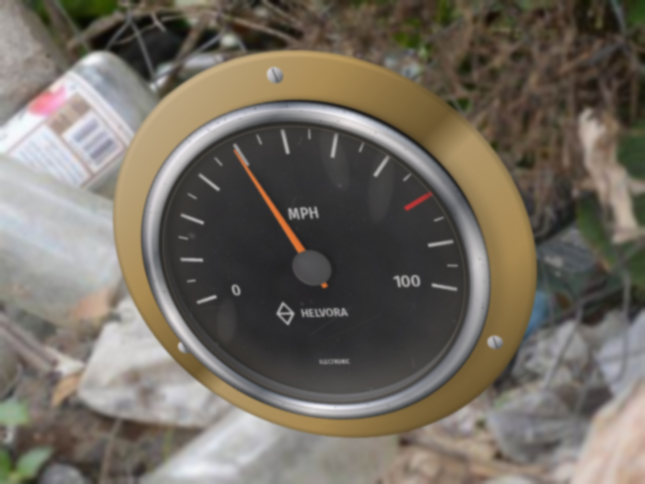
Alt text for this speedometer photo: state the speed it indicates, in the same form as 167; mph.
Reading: 40; mph
